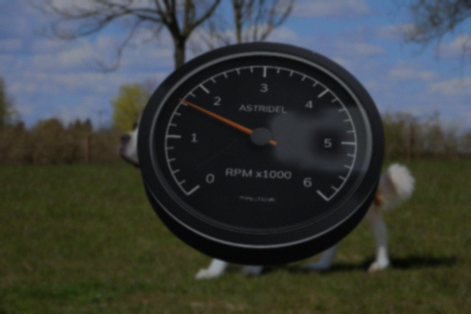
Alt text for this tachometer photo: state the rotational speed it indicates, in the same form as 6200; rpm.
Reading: 1600; rpm
